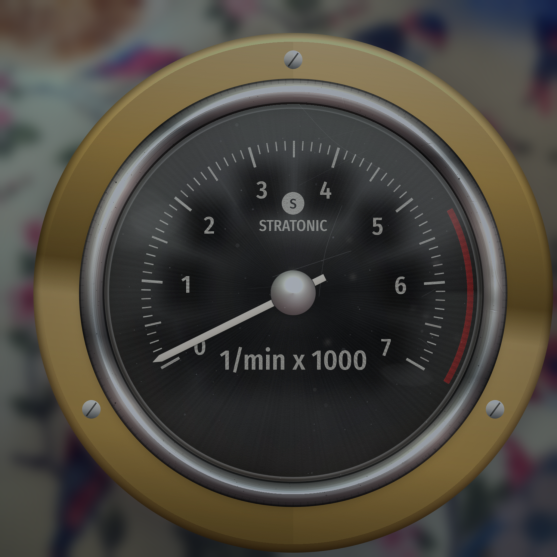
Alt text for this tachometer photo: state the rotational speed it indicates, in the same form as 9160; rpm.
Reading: 100; rpm
